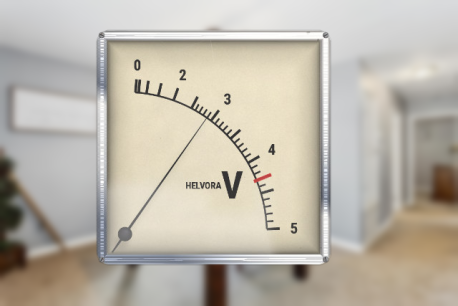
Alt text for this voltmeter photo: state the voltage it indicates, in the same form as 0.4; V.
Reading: 2.9; V
